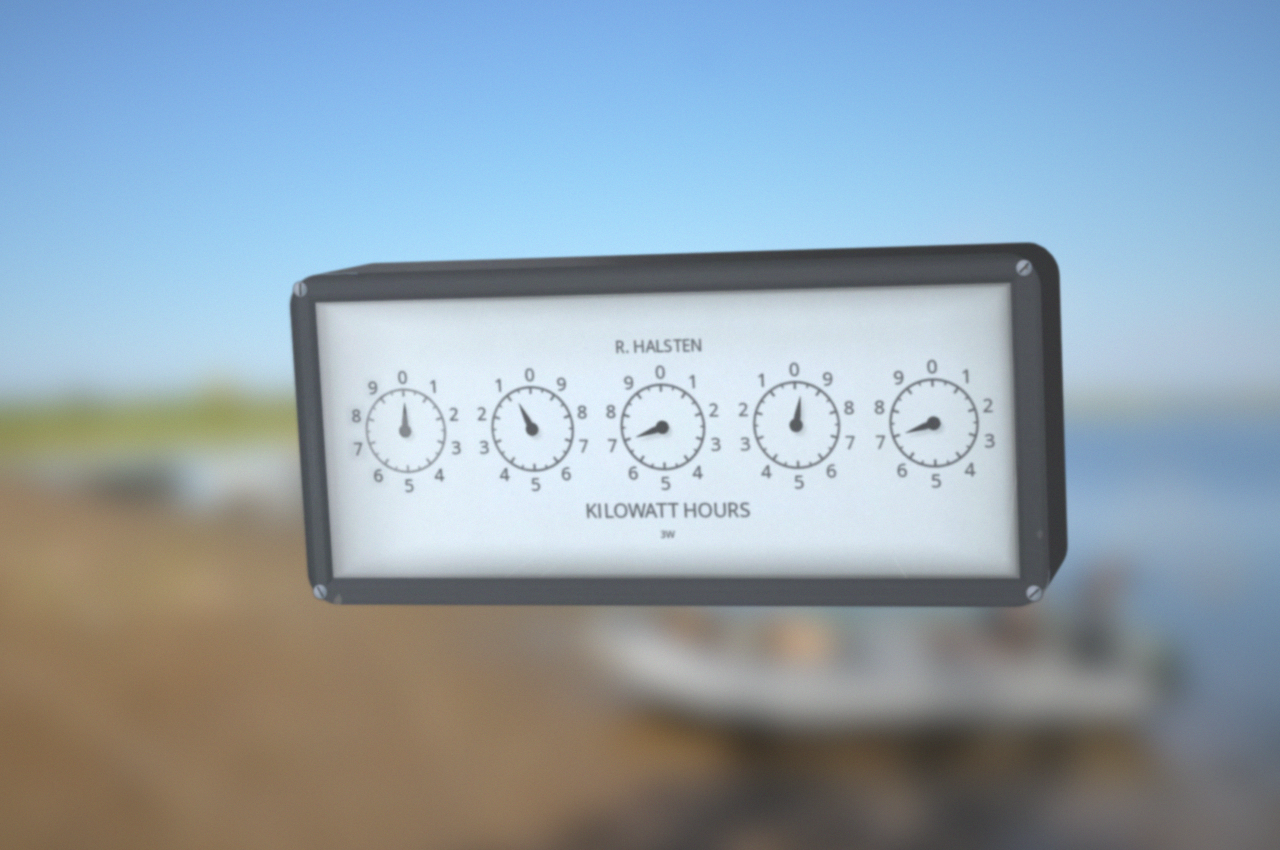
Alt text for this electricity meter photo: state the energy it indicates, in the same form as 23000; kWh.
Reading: 697; kWh
